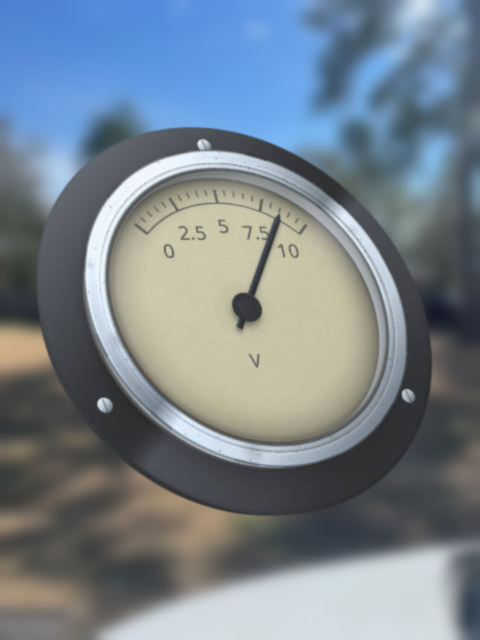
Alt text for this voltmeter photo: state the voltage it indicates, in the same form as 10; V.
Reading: 8.5; V
